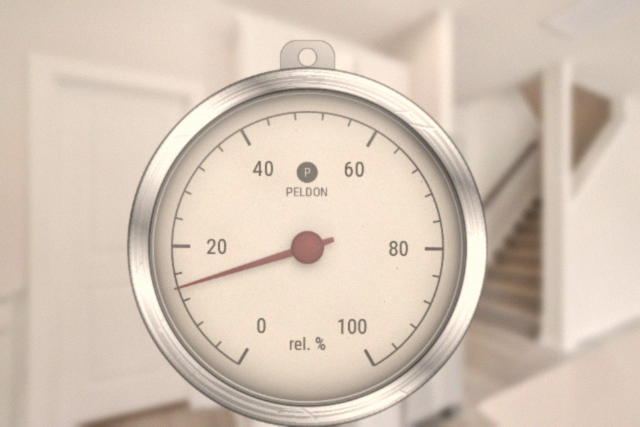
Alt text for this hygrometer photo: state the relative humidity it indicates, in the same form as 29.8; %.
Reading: 14; %
